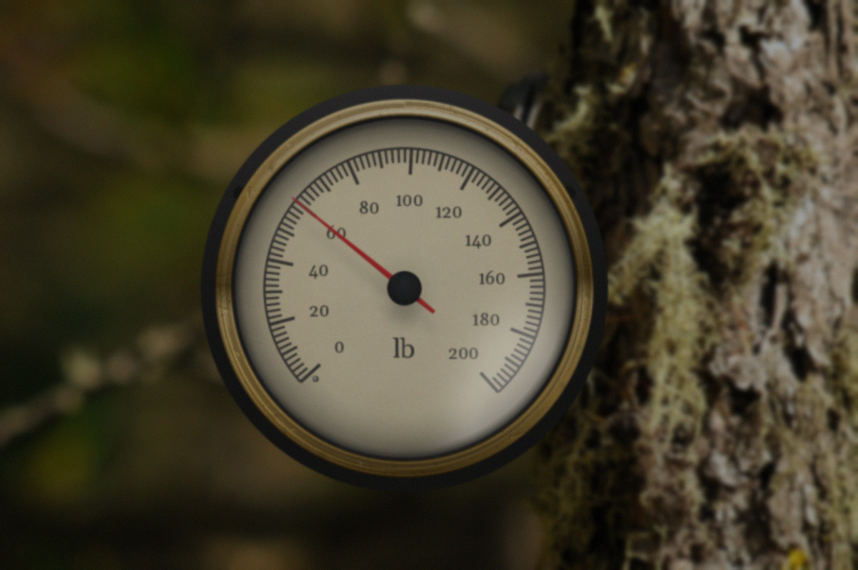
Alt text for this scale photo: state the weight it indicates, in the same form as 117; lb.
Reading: 60; lb
